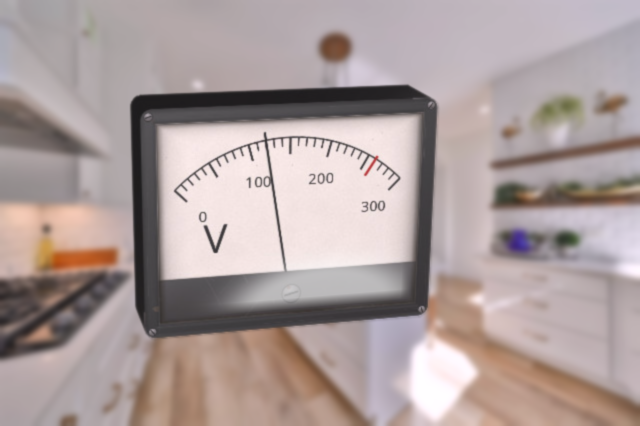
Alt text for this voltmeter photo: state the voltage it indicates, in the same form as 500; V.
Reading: 120; V
